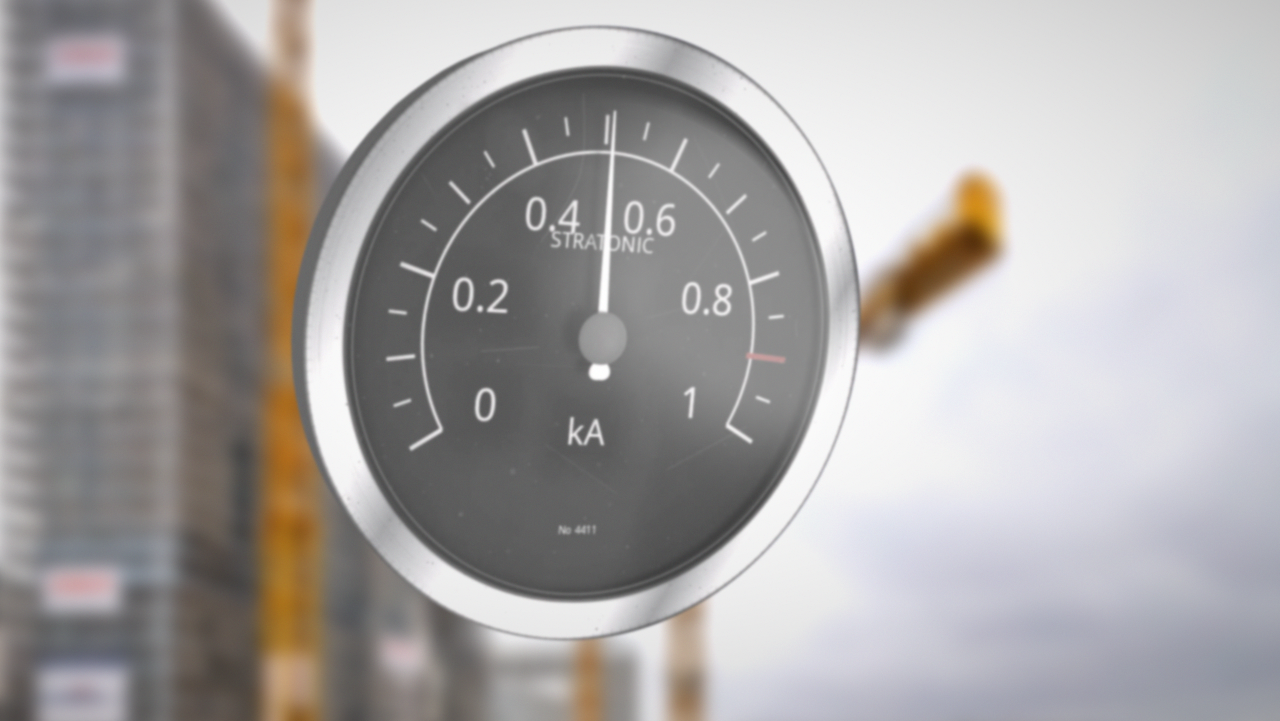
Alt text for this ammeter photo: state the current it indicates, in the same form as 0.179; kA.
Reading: 0.5; kA
